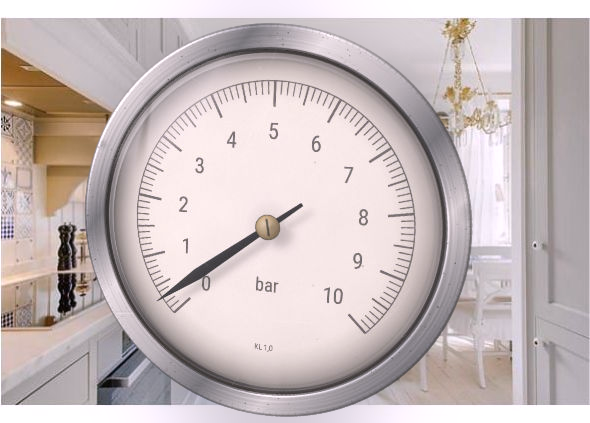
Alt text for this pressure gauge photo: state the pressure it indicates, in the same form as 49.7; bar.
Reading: 0.3; bar
